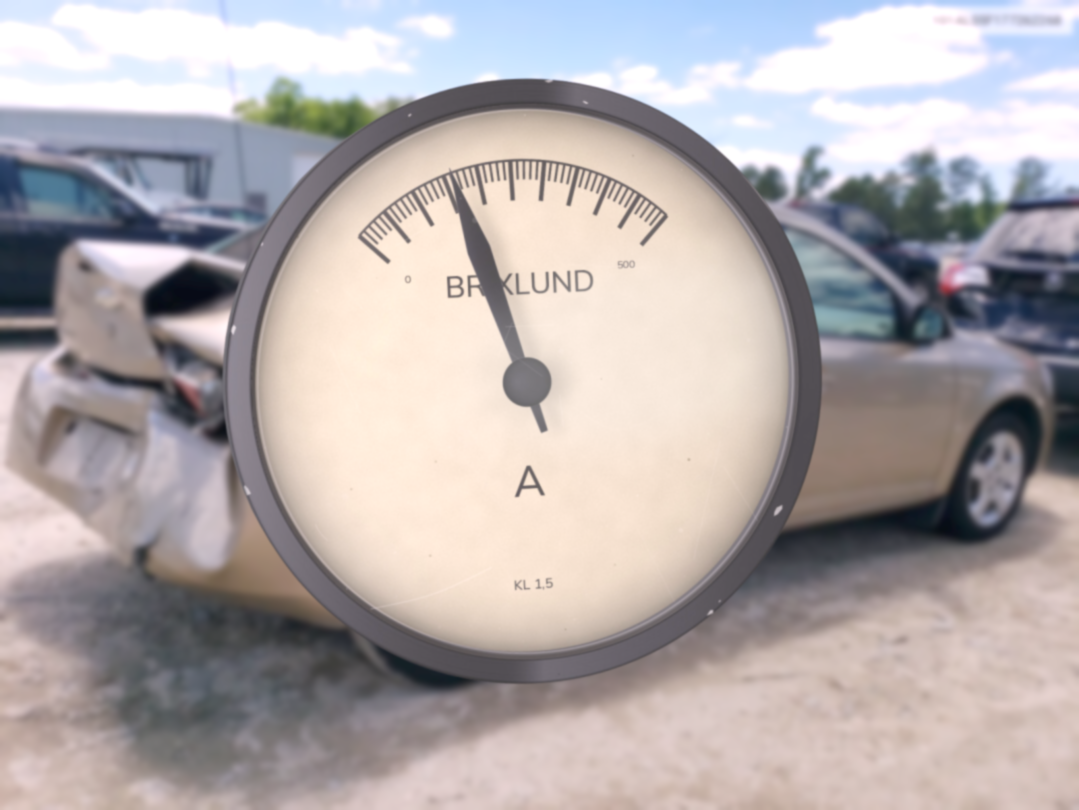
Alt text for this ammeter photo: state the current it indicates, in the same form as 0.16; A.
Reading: 160; A
